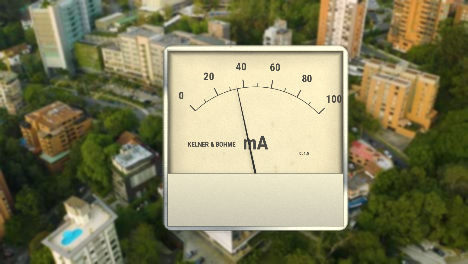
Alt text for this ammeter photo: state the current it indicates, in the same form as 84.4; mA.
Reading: 35; mA
